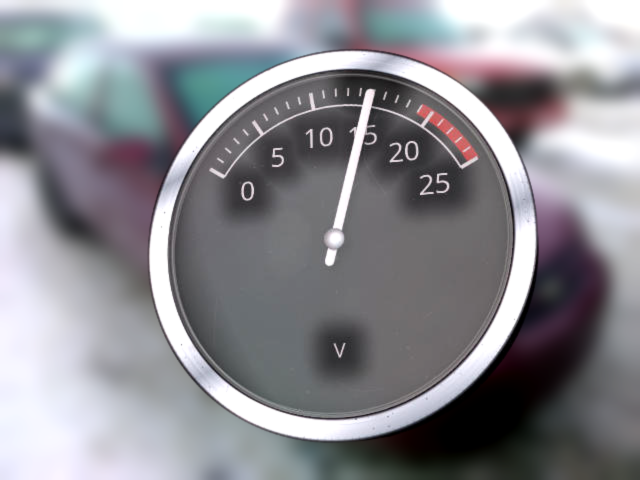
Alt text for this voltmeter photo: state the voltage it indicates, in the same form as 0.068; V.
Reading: 15; V
